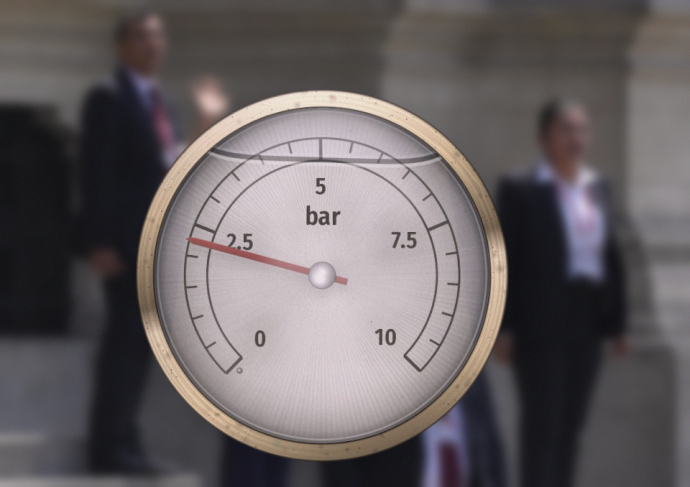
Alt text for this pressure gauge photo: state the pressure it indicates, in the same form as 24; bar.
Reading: 2.25; bar
